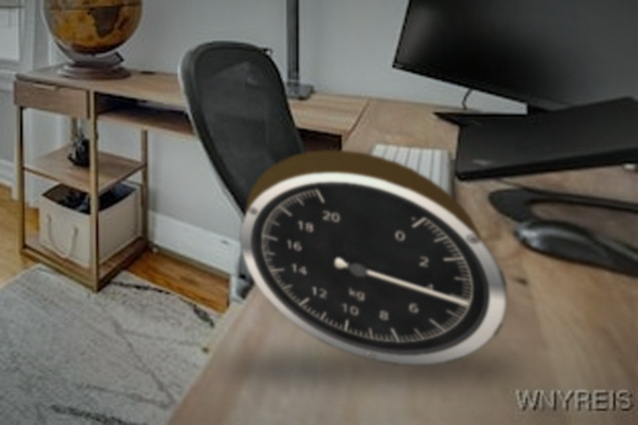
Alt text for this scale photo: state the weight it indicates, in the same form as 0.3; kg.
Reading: 4; kg
